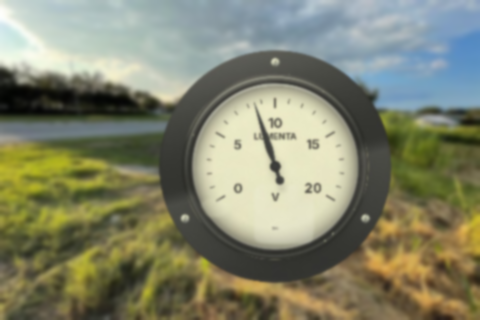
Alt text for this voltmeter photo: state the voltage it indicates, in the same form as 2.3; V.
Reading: 8.5; V
